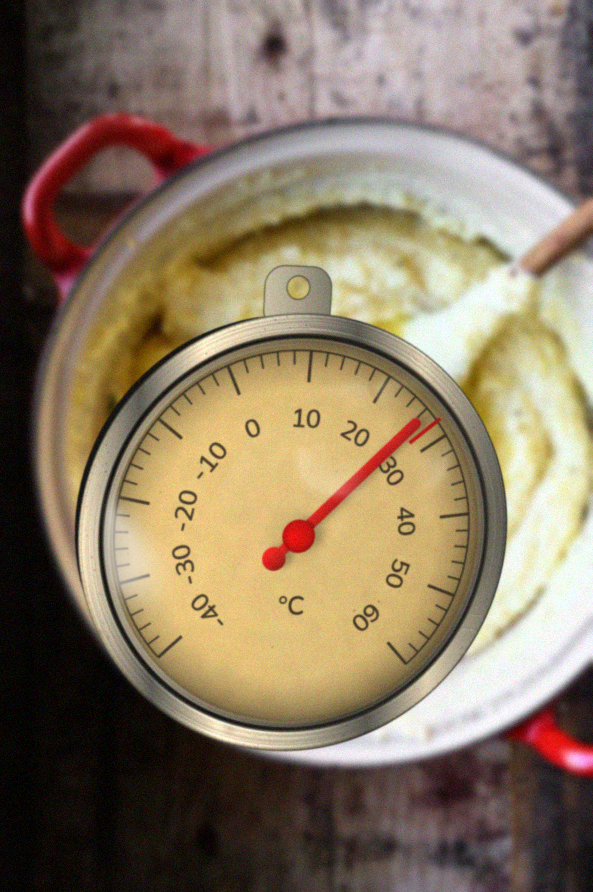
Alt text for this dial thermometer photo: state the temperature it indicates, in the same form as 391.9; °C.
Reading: 26; °C
